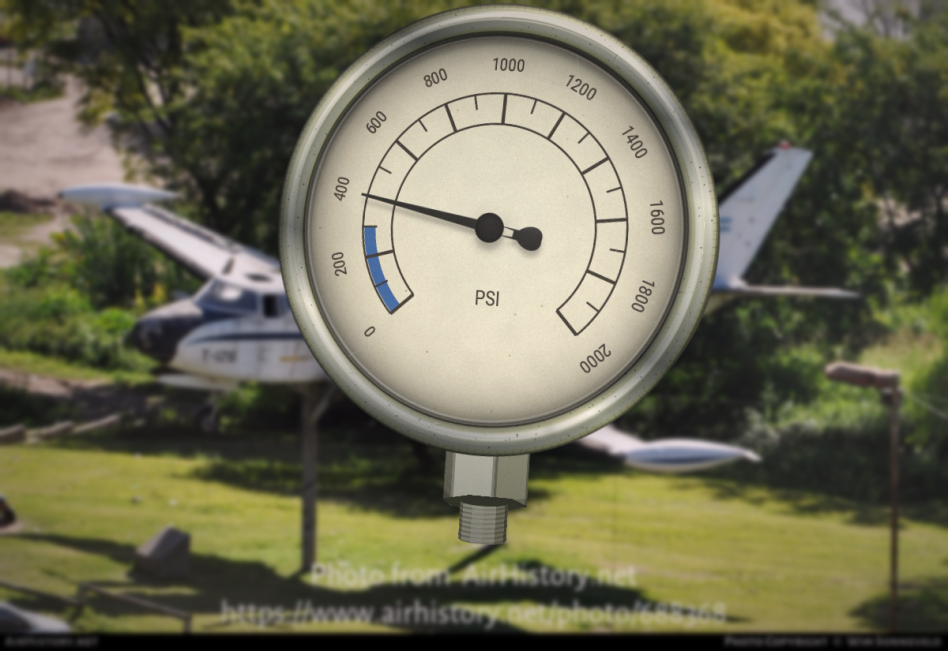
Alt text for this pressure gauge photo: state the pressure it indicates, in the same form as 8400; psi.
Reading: 400; psi
